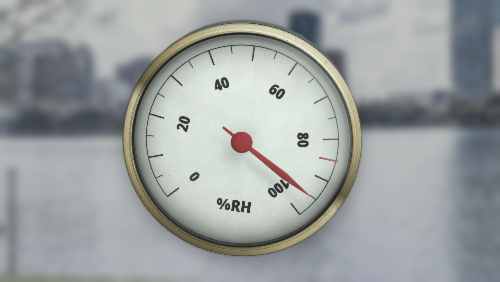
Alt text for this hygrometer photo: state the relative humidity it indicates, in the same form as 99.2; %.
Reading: 95; %
